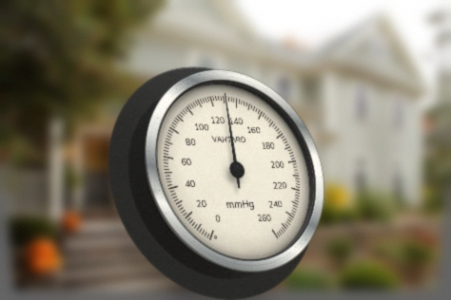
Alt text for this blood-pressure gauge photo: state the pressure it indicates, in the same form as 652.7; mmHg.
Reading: 130; mmHg
